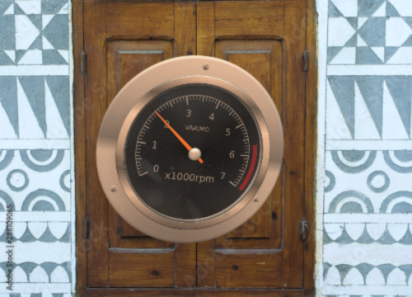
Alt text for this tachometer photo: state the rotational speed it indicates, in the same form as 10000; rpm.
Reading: 2000; rpm
